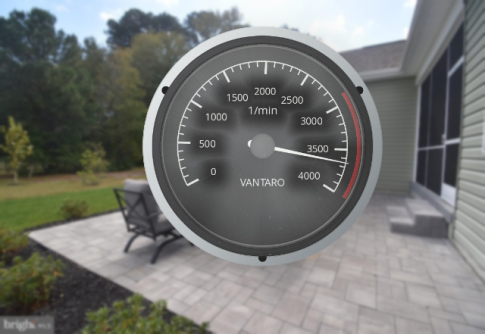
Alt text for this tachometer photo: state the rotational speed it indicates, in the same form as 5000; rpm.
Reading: 3650; rpm
